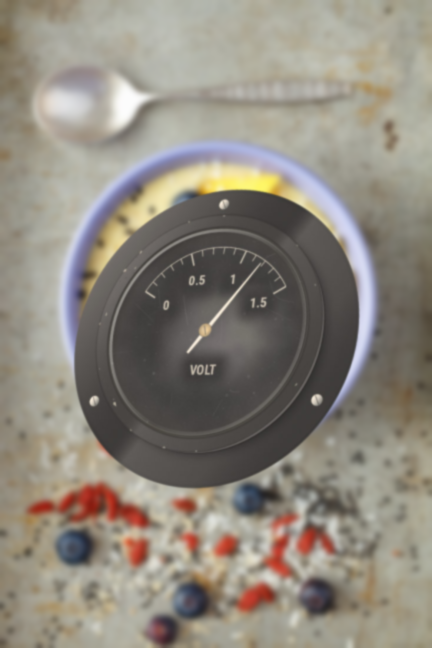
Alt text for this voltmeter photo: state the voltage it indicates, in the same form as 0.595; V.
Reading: 1.2; V
